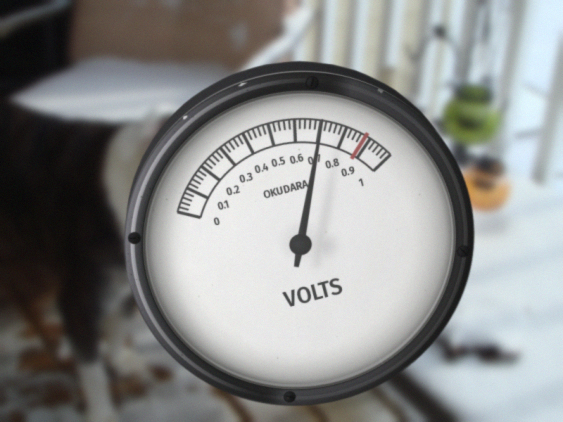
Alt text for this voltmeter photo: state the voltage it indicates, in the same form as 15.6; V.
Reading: 0.7; V
